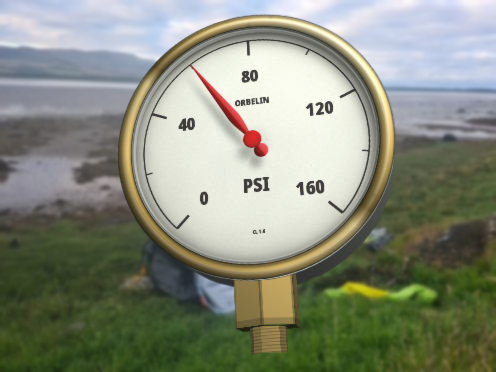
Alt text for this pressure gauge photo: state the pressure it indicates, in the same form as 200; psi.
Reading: 60; psi
